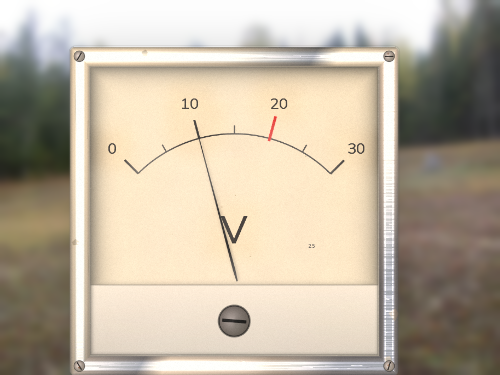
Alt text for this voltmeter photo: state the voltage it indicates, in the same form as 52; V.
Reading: 10; V
